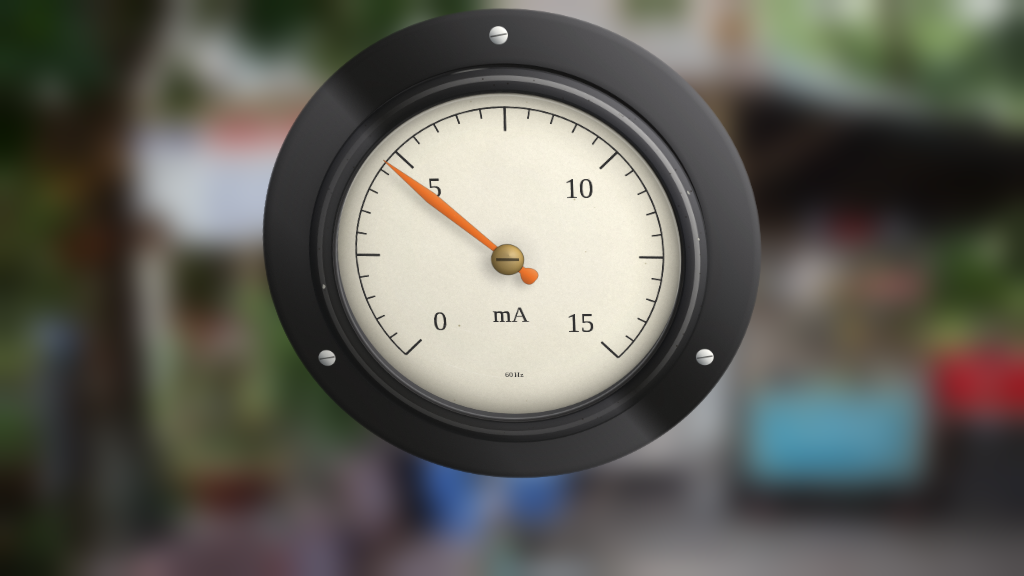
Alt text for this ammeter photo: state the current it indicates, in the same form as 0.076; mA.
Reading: 4.75; mA
